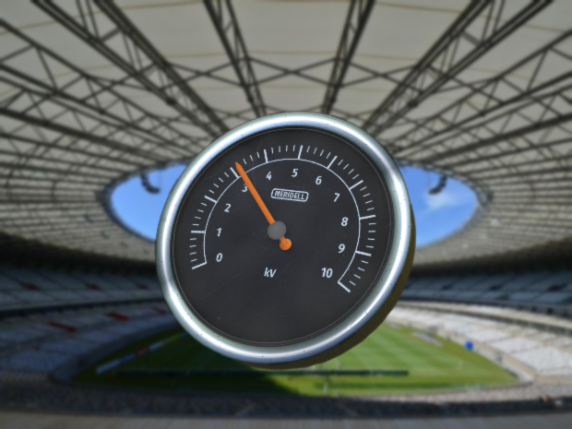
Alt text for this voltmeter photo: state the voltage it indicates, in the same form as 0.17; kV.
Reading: 3.2; kV
